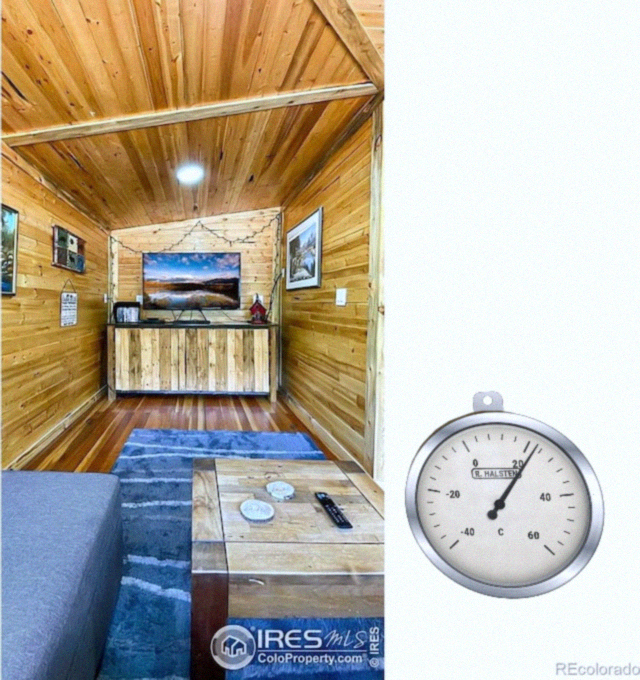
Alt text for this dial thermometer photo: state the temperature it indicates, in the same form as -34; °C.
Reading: 22; °C
